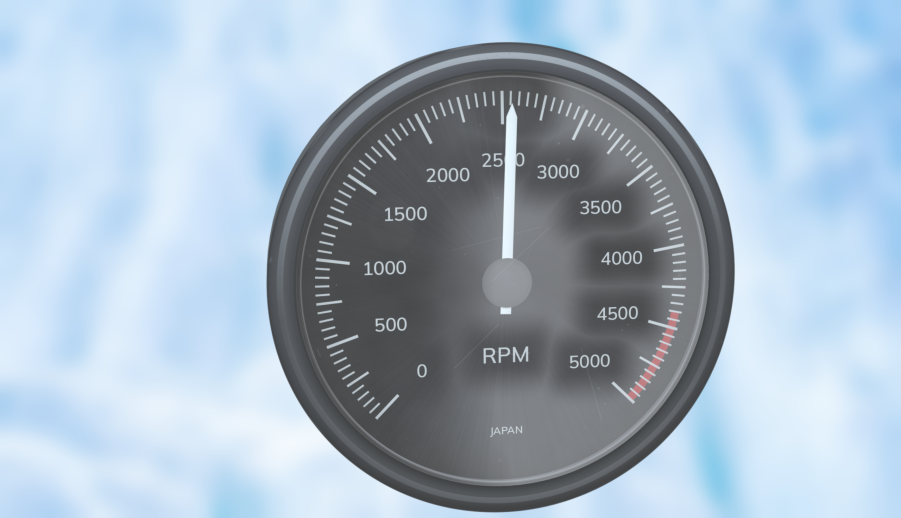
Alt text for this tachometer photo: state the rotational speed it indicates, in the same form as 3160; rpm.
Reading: 2550; rpm
